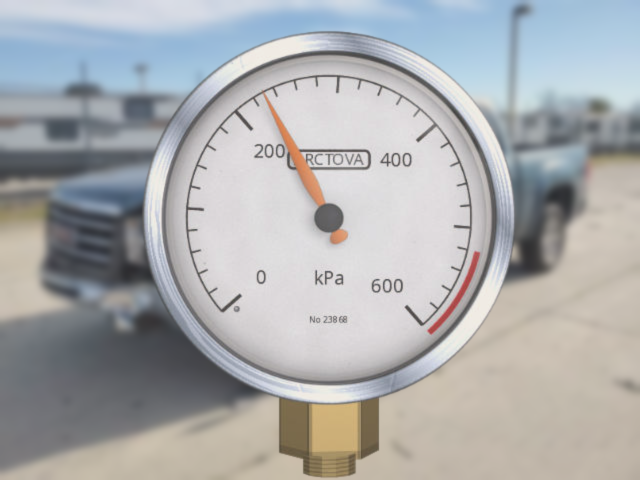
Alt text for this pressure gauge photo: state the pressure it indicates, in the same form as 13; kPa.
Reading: 230; kPa
